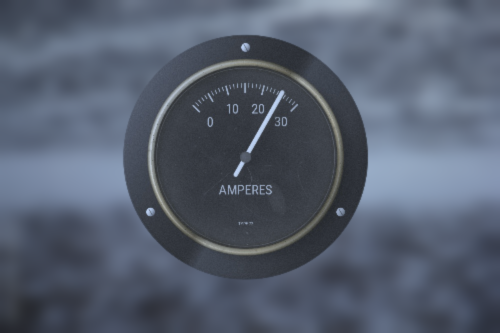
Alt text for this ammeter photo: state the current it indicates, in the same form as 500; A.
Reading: 25; A
